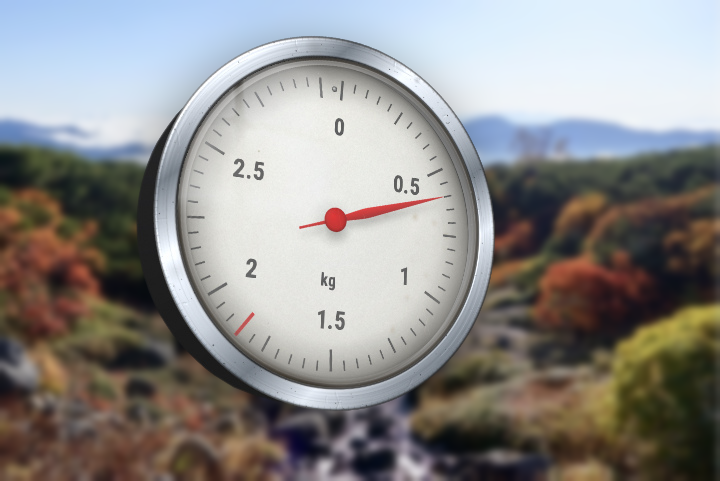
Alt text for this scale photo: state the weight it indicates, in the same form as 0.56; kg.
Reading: 0.6; kg
